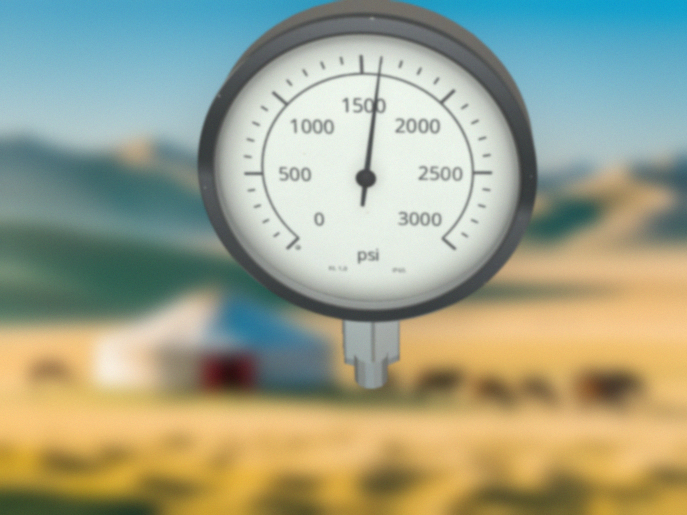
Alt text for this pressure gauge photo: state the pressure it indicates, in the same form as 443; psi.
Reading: 1600; psi
